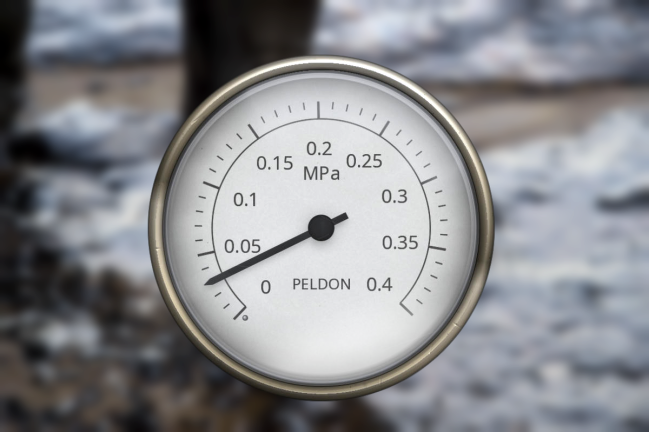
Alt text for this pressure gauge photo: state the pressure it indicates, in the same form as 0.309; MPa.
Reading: 0.03; MPa
